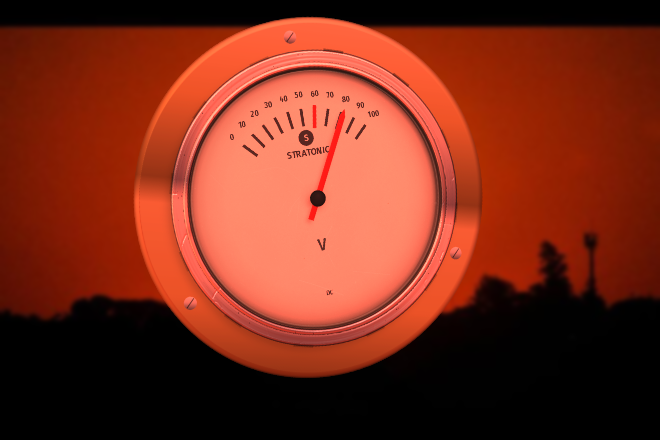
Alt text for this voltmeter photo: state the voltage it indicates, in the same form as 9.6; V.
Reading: 80; V
